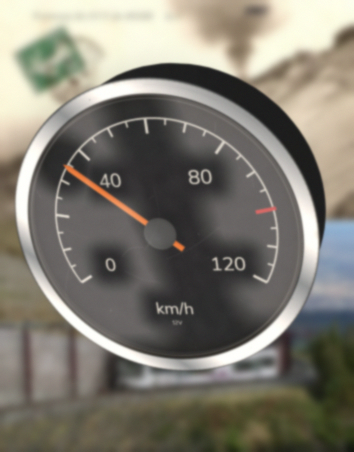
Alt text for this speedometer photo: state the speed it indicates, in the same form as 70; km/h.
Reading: 35; km/h
